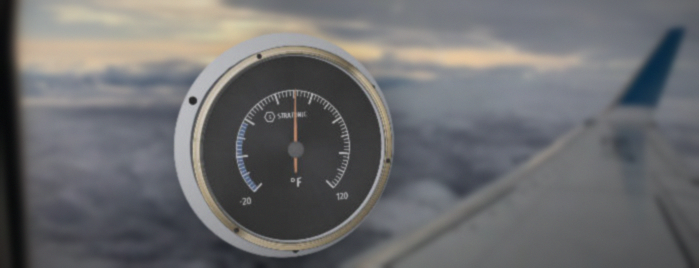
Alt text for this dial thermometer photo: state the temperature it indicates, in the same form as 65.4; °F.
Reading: 50; °F
